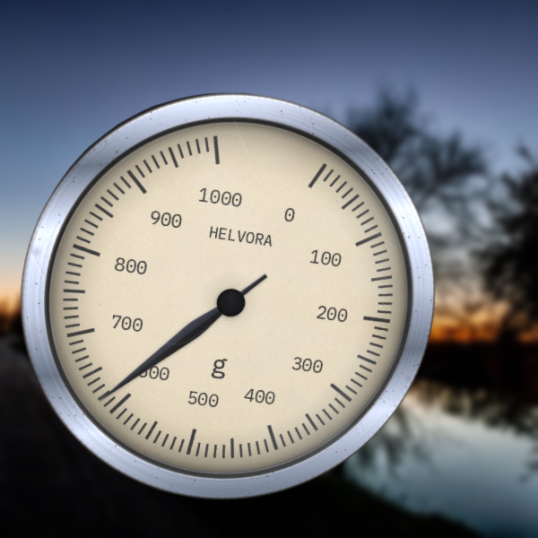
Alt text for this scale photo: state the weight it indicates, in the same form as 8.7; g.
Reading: 620; g
